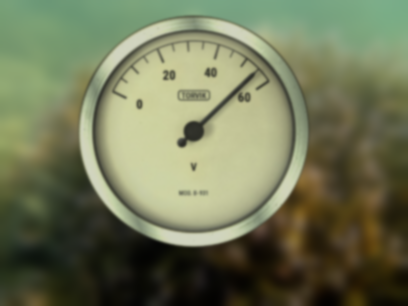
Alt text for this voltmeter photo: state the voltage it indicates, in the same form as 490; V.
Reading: 55; V
